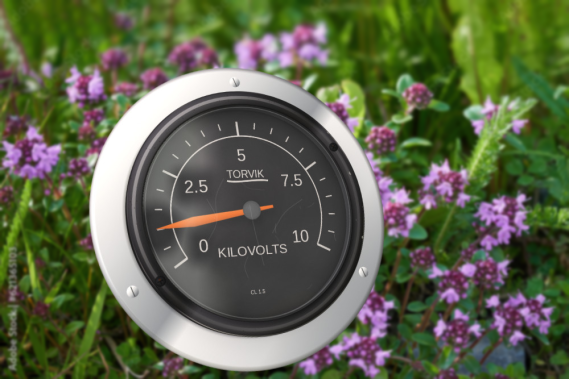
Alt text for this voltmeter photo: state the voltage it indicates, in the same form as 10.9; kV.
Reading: 1; kV
